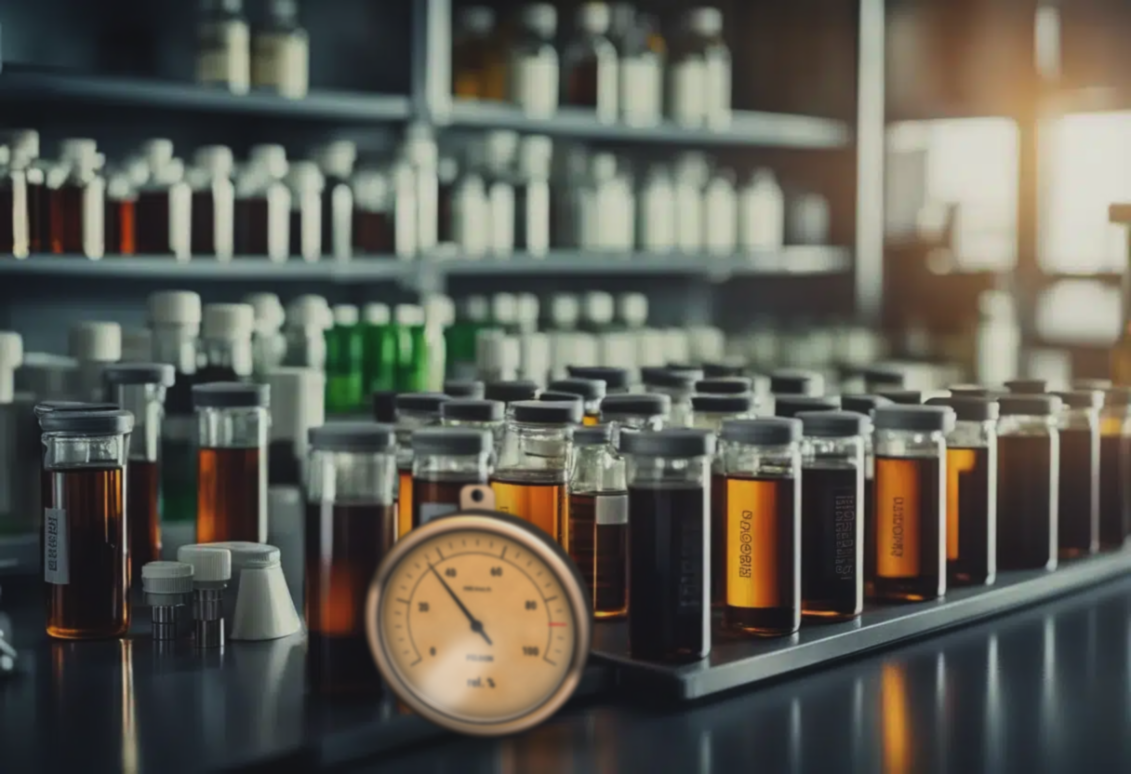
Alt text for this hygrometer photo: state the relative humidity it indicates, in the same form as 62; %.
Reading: 36; %
